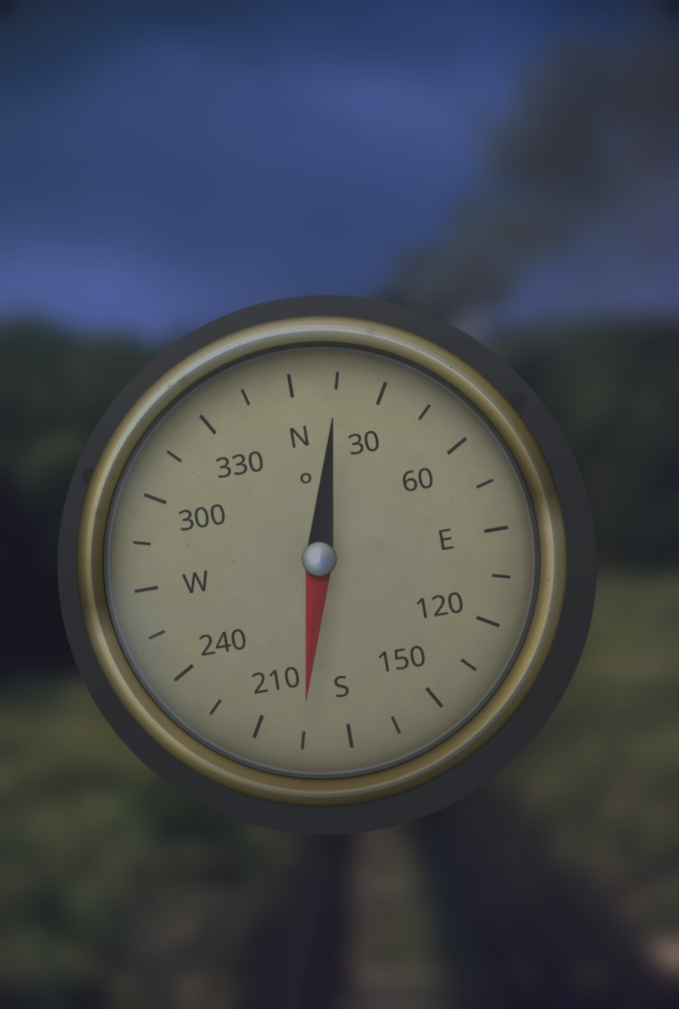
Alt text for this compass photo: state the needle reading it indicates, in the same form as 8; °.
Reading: 195; °
